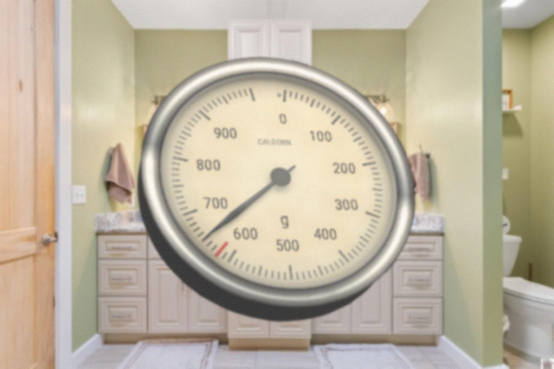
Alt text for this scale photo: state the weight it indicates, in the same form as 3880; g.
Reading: 650; g
